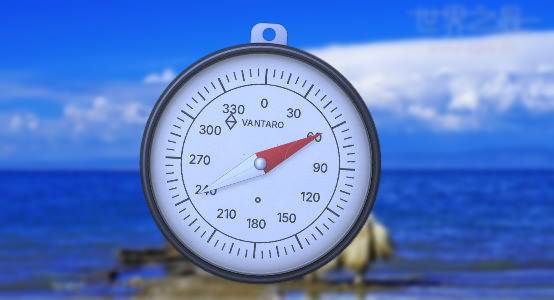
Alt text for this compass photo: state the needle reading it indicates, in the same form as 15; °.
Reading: 60; °
